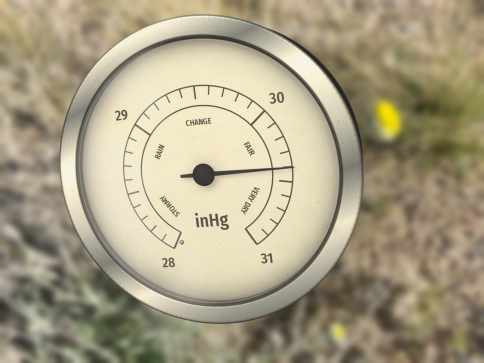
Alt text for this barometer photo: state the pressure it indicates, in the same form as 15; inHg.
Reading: 30.4; inHg
